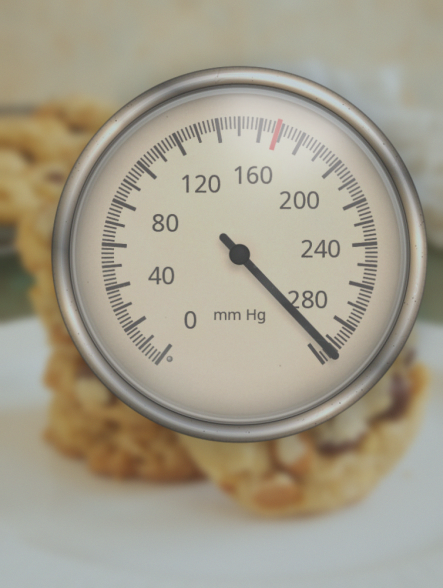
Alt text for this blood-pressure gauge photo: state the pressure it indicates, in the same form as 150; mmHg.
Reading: 294; mmHg
